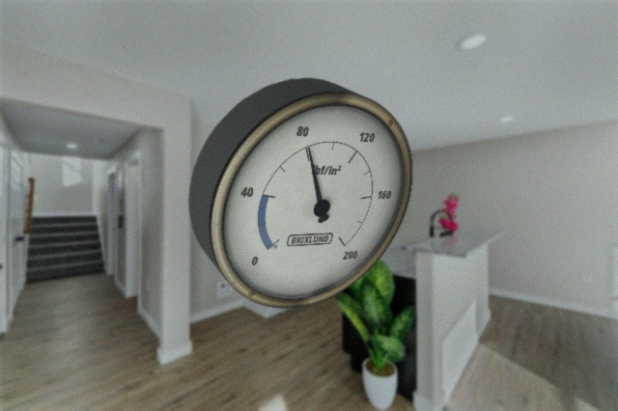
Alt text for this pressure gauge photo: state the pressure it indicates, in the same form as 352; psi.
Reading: 80; psi
